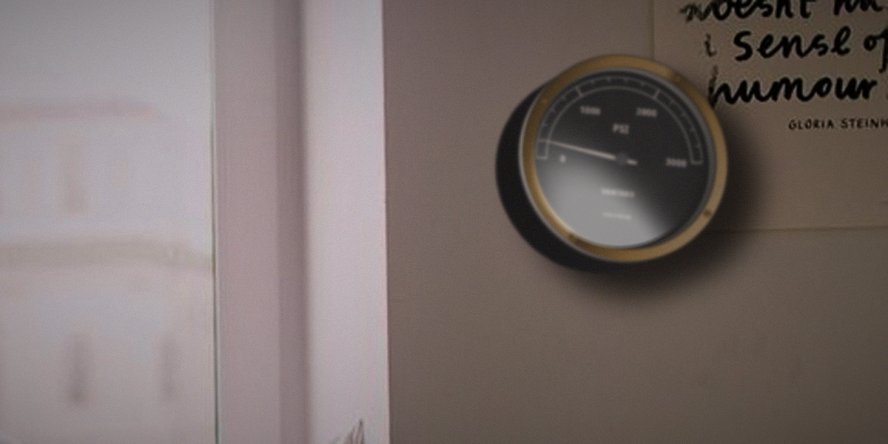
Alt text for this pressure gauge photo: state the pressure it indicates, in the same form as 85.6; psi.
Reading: 200; psi
